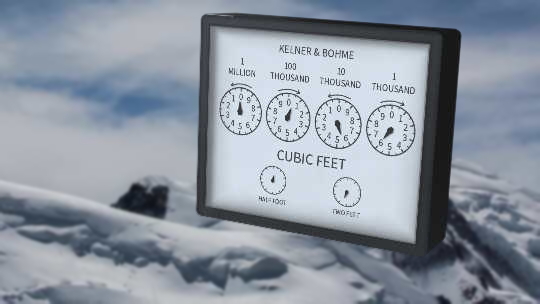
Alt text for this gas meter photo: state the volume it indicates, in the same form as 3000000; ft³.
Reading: 5600; ft³
